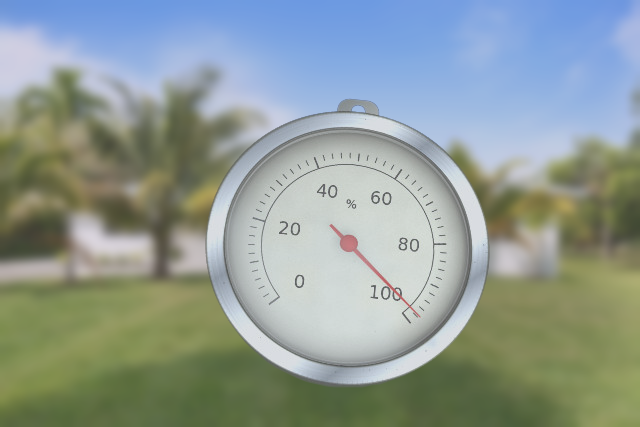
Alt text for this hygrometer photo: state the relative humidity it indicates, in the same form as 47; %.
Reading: 98; %
